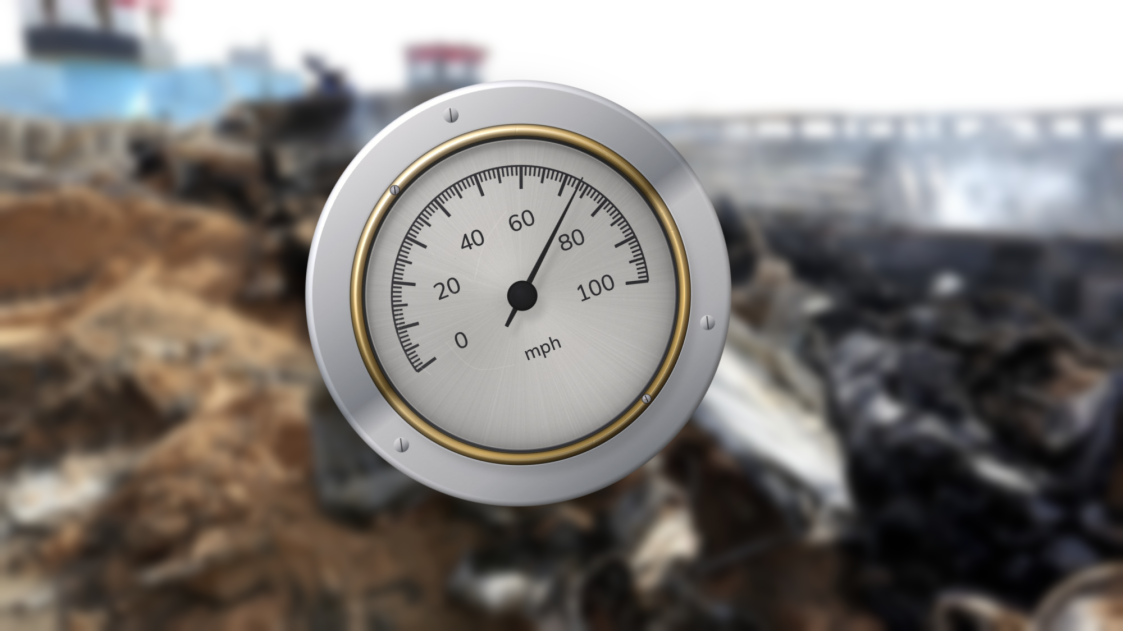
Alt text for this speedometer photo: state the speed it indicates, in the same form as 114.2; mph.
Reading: 73; mph
